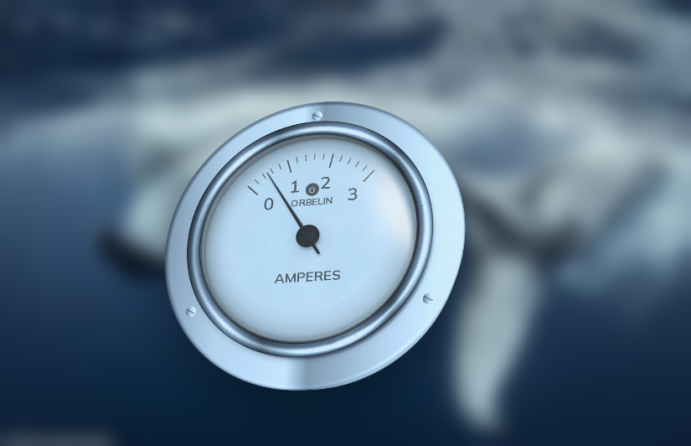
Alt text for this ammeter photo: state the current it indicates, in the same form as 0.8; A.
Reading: 0.5; A
